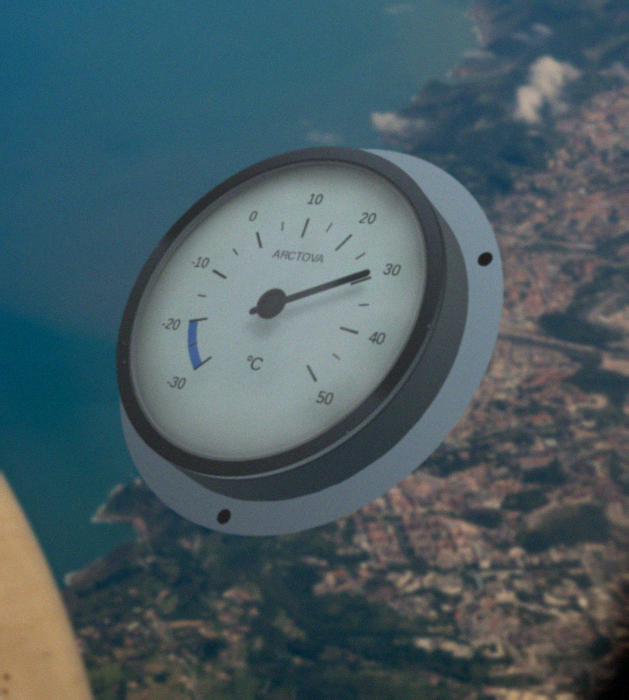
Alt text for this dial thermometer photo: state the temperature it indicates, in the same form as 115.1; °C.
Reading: 30; °C
